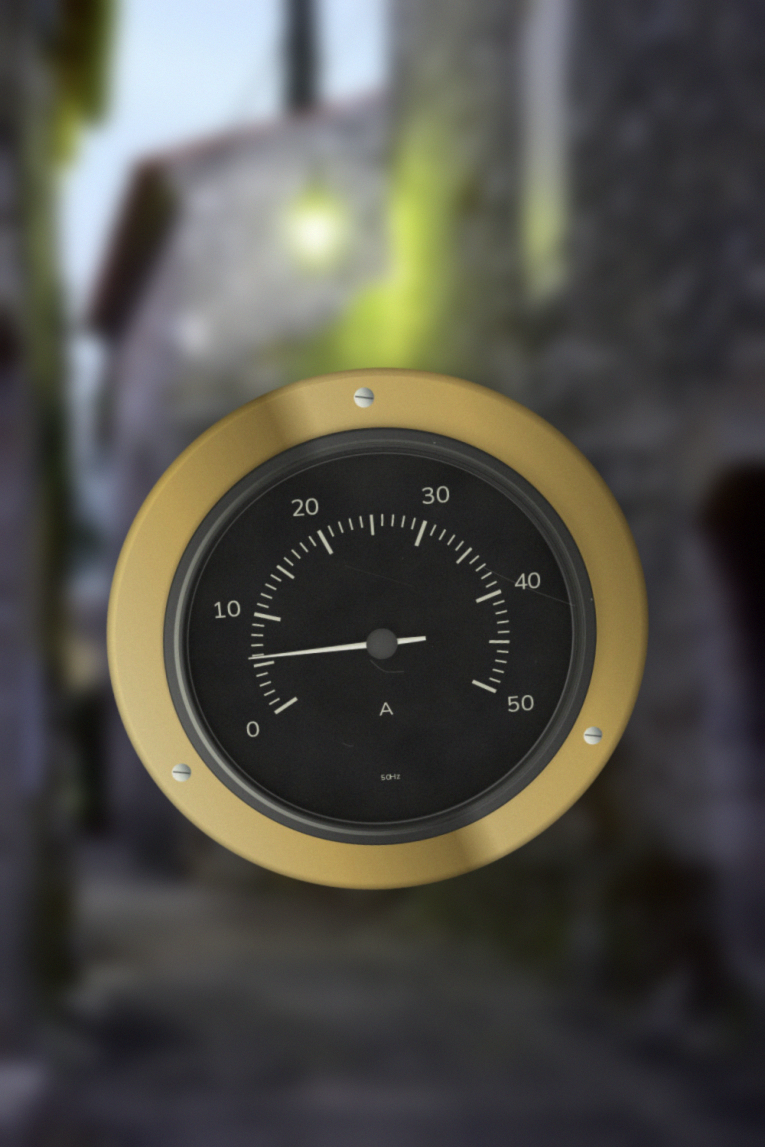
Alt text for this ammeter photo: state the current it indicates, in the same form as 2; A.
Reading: 6; A
